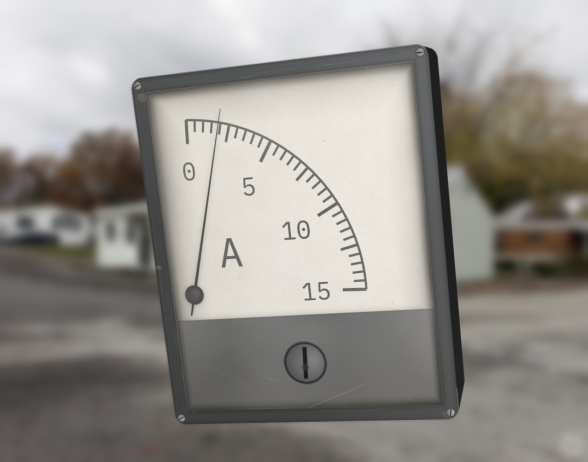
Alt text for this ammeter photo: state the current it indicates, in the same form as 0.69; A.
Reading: 2; A
